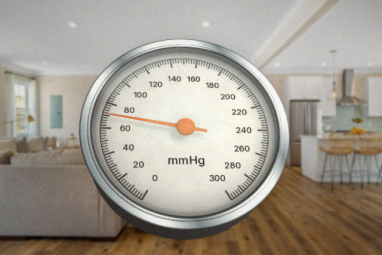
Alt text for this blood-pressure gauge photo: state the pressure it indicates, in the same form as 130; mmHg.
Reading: 70; mmHg
